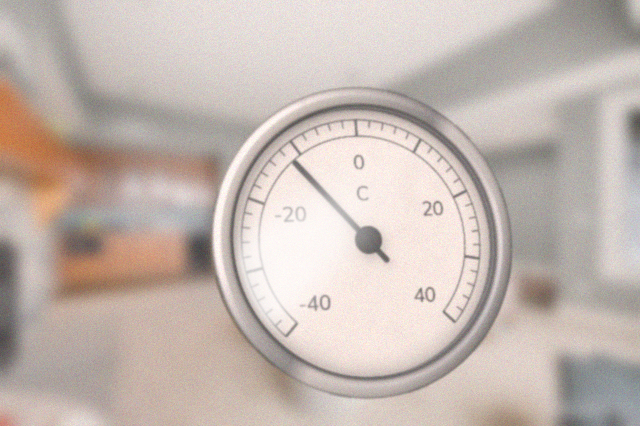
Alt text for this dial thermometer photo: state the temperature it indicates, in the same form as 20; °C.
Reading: -12; °C
